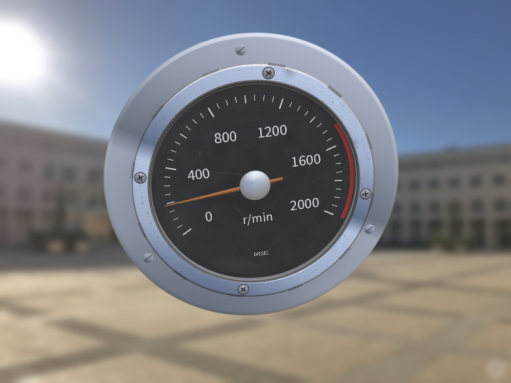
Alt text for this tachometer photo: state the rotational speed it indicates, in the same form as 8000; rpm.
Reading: 200; rpm
